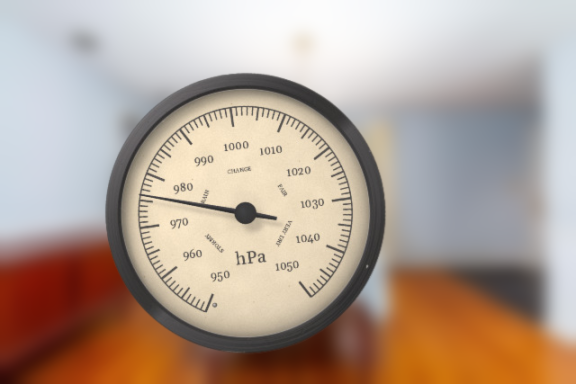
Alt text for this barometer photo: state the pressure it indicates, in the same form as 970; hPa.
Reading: 976; hPa
